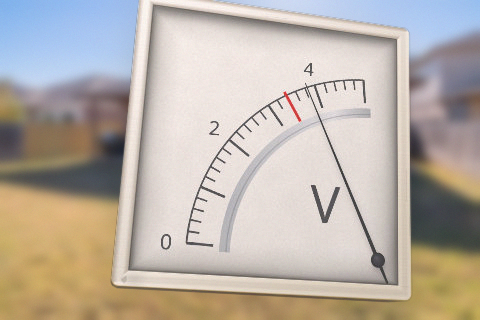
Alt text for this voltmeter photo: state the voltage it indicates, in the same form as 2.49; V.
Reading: 3.8; V
